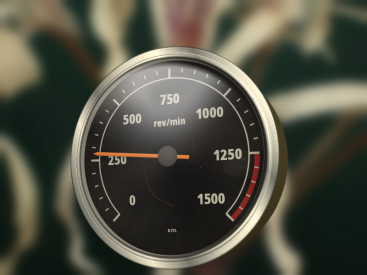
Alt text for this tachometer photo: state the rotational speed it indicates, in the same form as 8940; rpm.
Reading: 275; rpm
